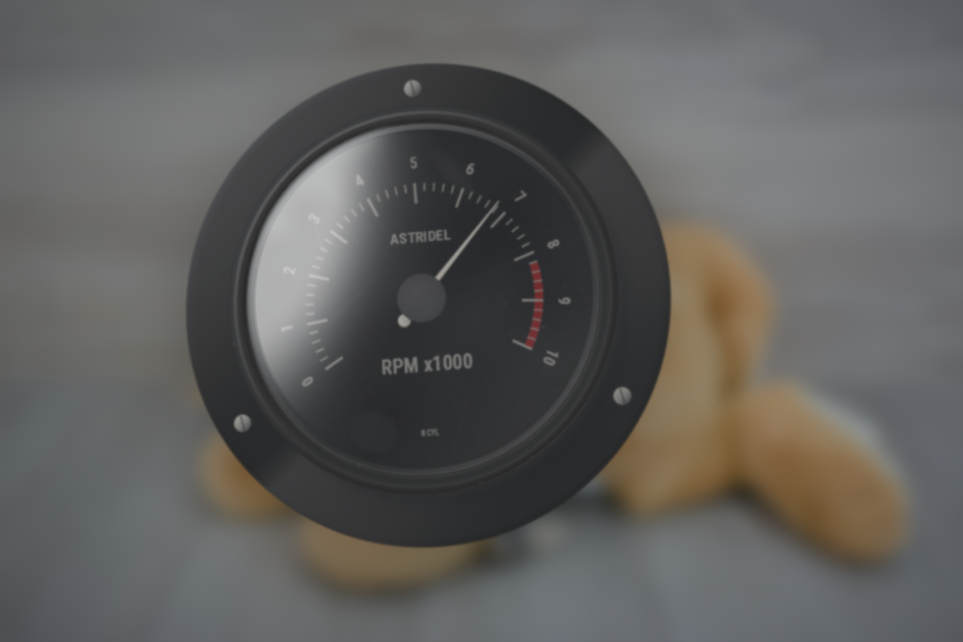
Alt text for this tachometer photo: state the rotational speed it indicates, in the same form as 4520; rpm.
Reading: 6800; rpm
